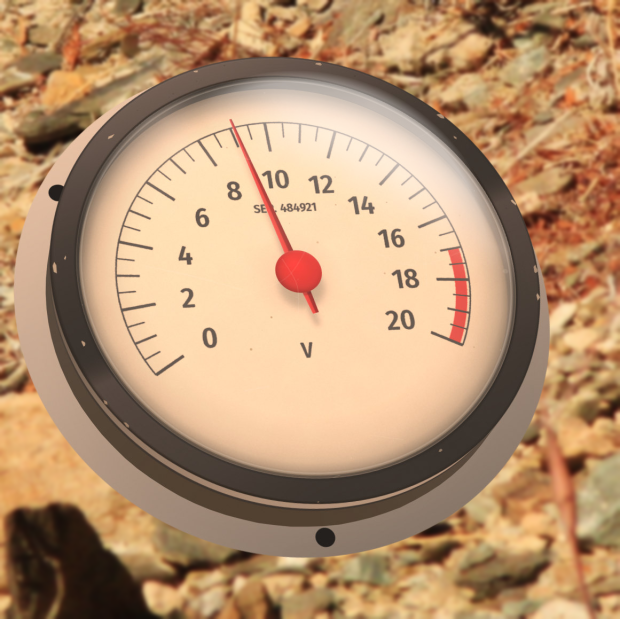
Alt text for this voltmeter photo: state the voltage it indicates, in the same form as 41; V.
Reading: 9; V
